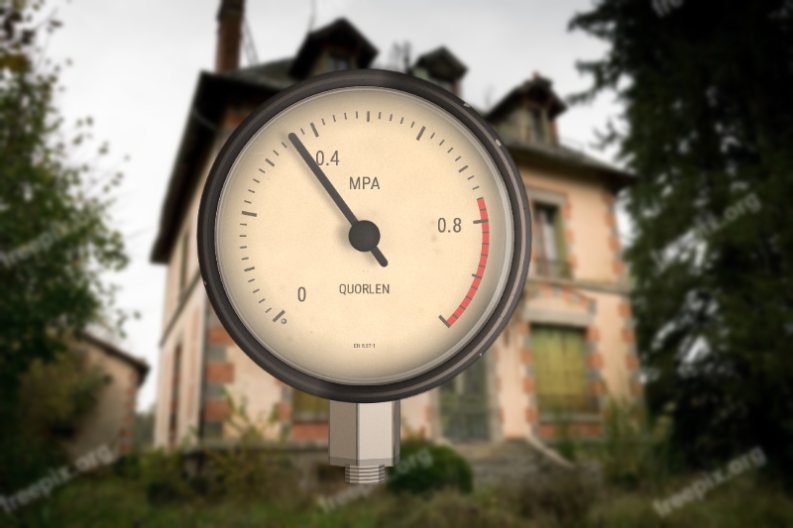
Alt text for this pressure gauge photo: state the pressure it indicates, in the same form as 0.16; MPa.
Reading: 0.36; MPa
